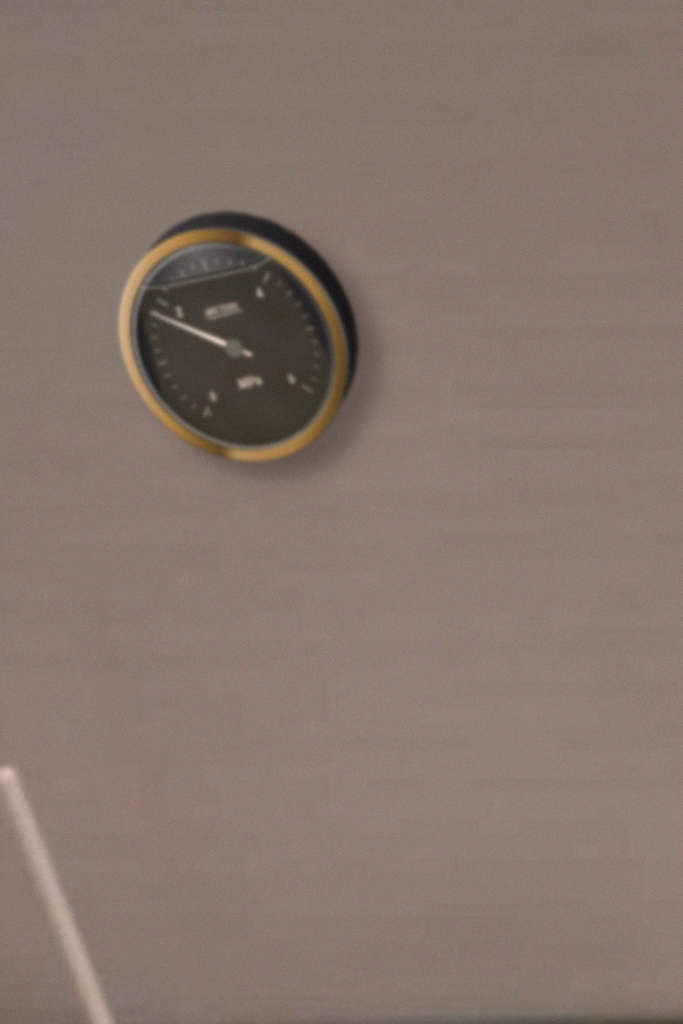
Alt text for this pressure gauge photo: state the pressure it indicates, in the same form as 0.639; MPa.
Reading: 1.8; MPa
